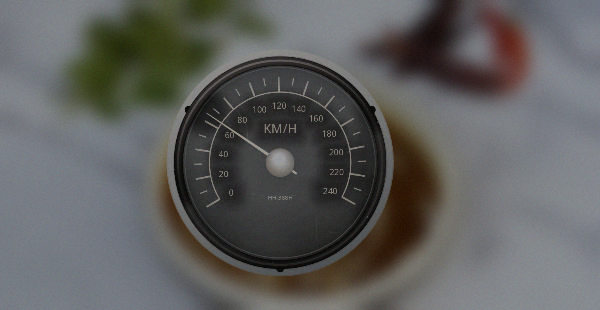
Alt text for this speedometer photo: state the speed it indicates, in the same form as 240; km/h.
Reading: 65; km/h
